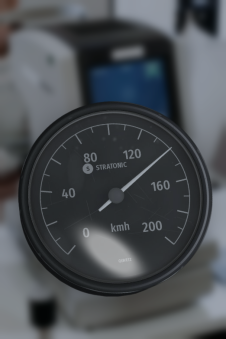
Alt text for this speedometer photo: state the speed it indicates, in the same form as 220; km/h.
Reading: 140; km/h
